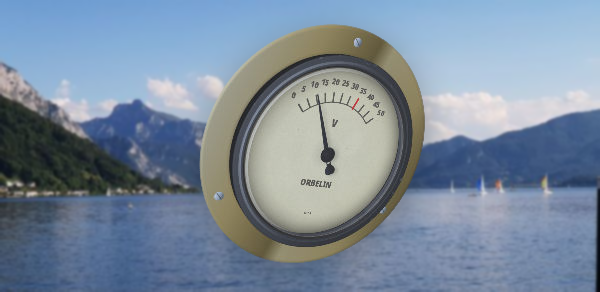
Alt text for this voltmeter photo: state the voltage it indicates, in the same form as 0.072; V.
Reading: 10; V
